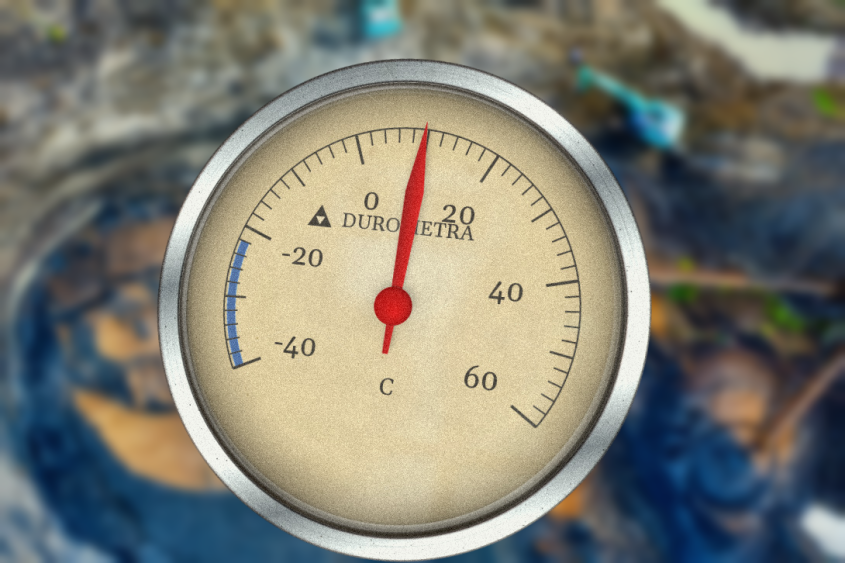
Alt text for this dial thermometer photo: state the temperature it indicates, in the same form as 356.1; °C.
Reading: 10; °C
